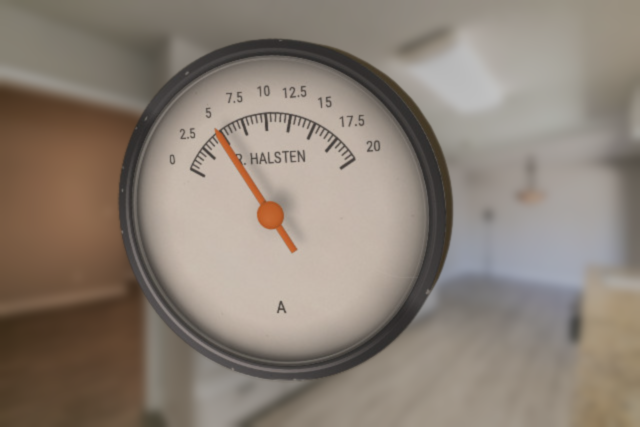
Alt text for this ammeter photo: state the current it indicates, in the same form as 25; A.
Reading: 5; A
